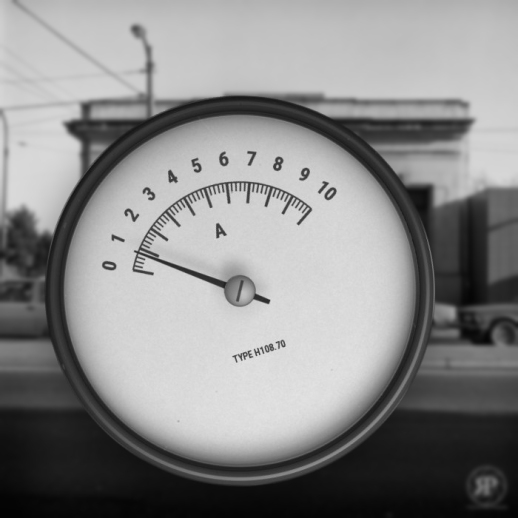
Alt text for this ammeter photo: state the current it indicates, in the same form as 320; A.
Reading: 0.8; A
